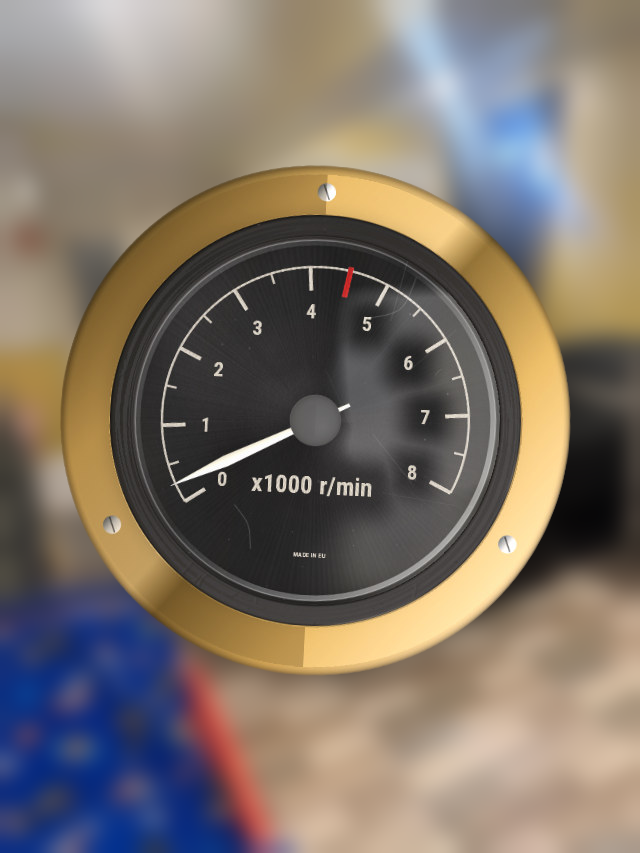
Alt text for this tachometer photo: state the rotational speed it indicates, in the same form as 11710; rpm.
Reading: 250; rpm
